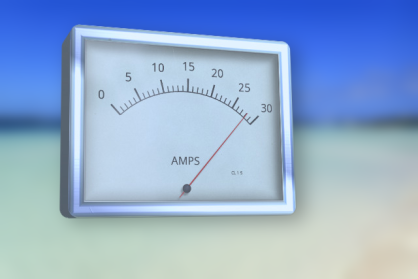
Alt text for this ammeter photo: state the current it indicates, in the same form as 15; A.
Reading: 28; A
